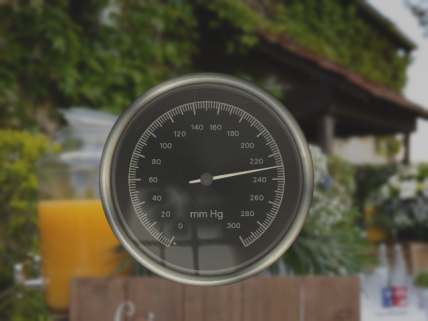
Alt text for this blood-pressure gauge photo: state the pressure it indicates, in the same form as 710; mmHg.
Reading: 230; mmHg
